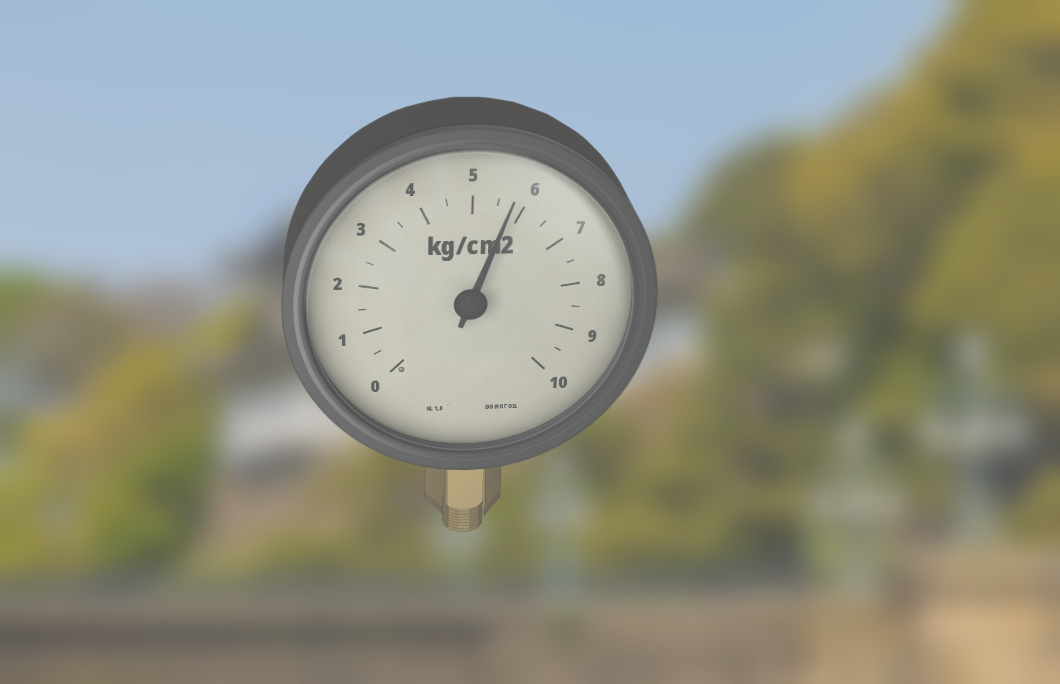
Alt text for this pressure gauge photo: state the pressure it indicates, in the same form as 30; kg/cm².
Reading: 5.75; kg/cm²
